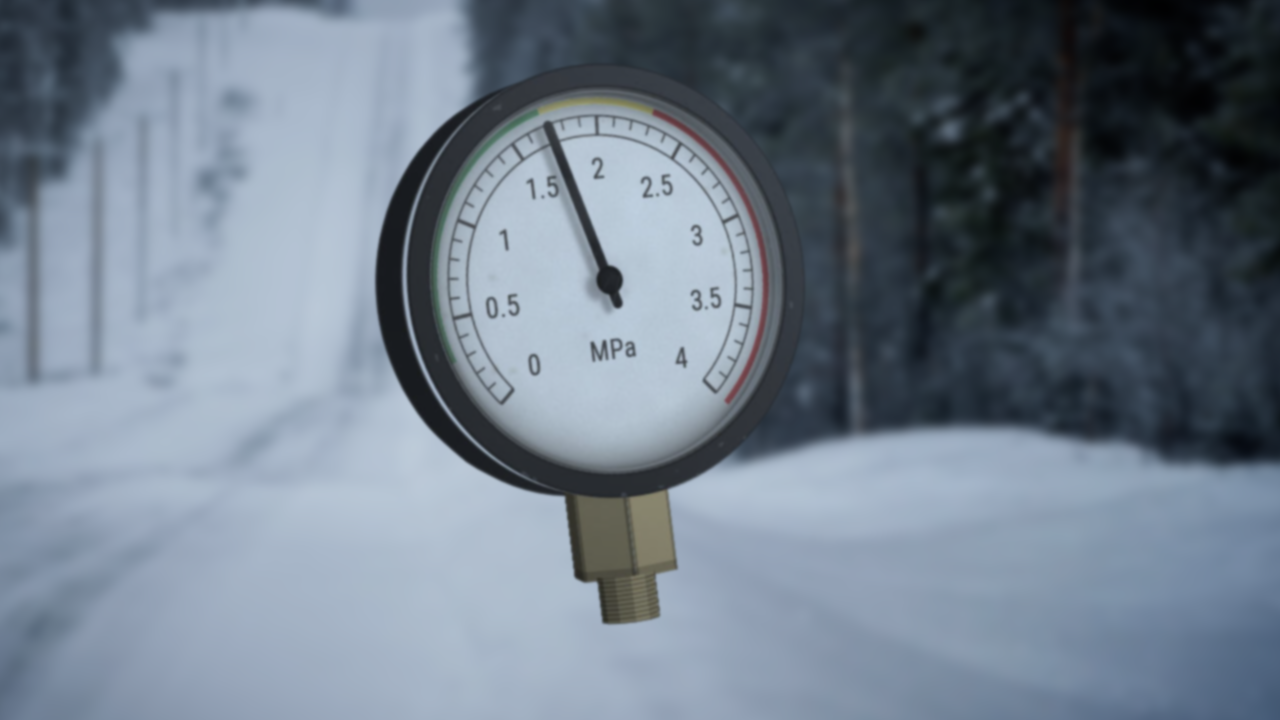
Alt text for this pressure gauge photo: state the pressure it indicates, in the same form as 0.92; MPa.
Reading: 1.7; MPa
